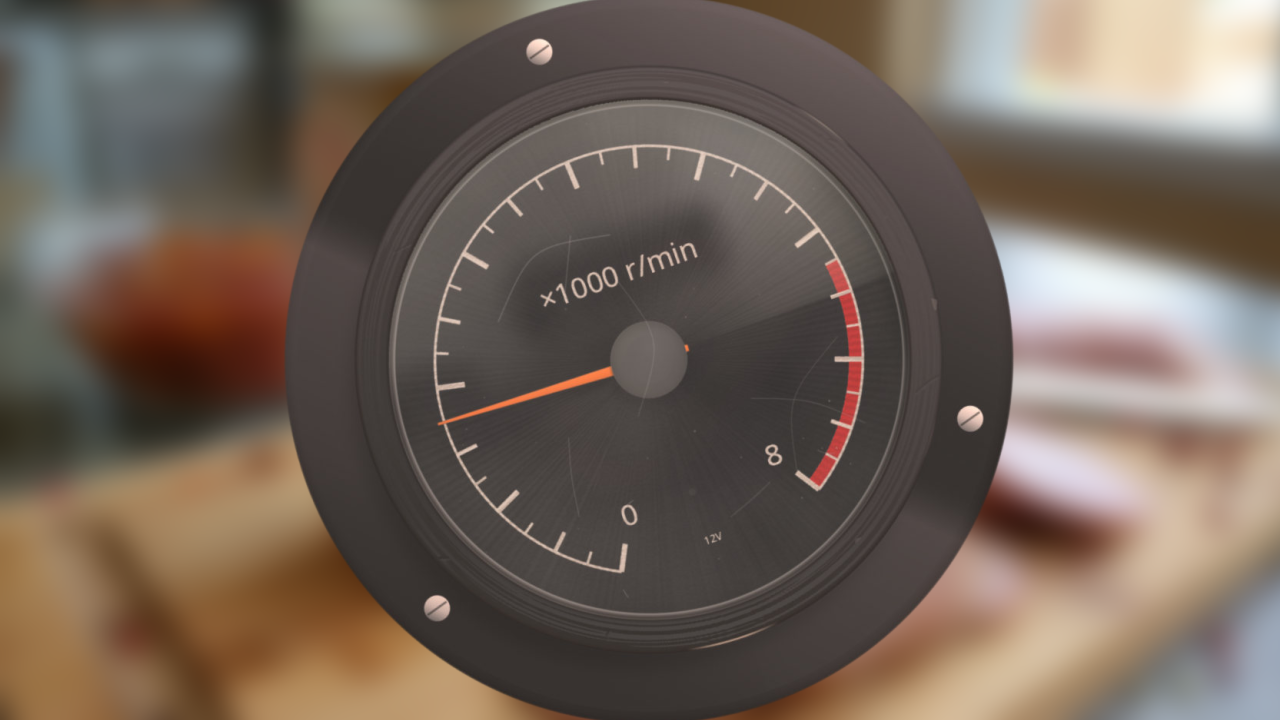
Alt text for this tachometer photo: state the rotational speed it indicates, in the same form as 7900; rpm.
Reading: 1750; rpm
